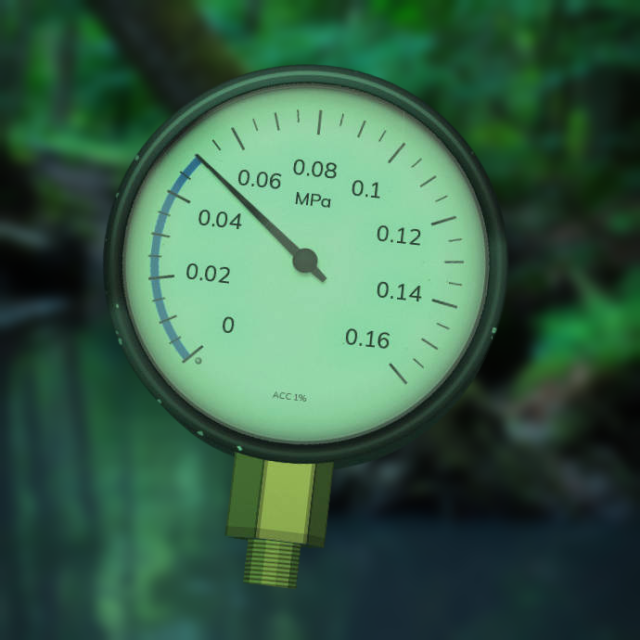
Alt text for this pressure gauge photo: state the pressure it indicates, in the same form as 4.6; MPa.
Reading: 0.05; MPa
